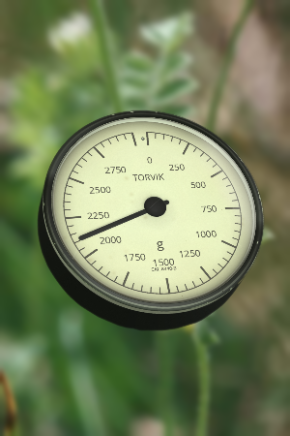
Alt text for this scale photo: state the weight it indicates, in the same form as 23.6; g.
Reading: 2100; g
